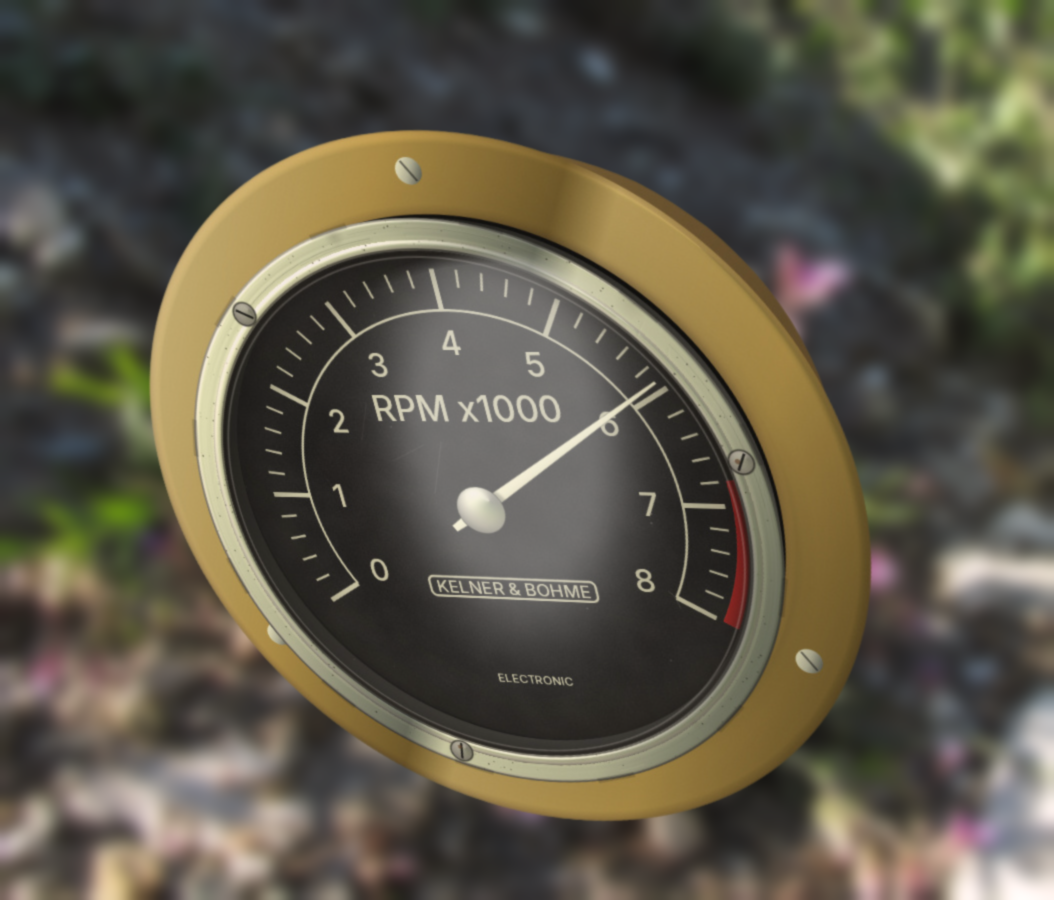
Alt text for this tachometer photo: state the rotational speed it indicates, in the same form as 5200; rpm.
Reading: 5900; rpm
